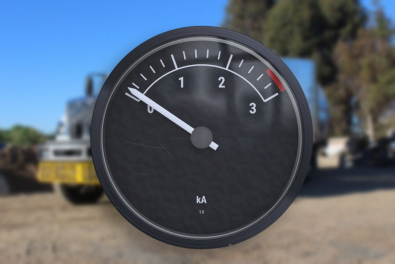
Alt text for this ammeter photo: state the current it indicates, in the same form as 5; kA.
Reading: 0.1; kA
